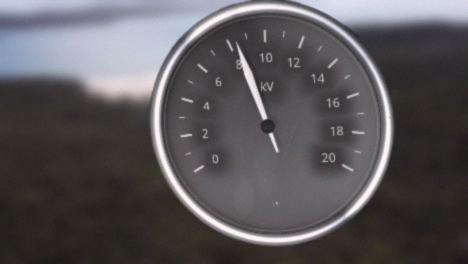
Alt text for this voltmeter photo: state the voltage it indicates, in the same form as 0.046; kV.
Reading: 8.5; kV
